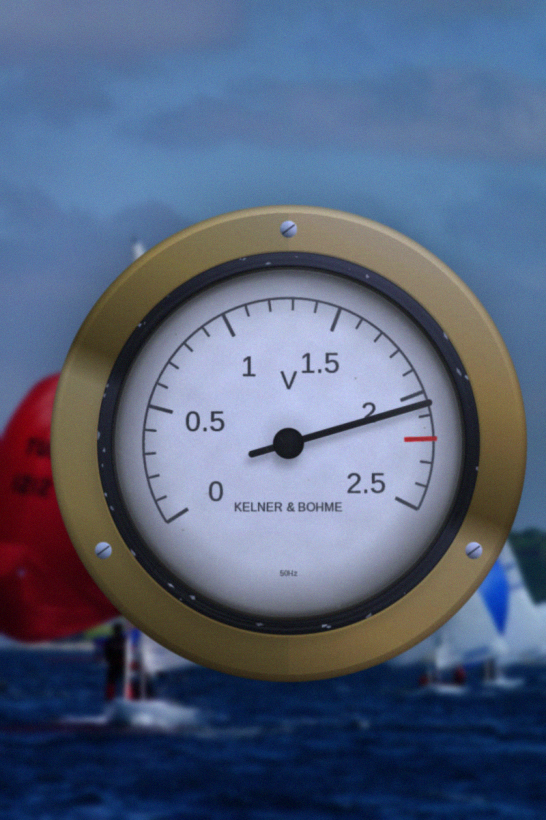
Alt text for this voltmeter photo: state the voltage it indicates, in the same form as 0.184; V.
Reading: 2.05; V
